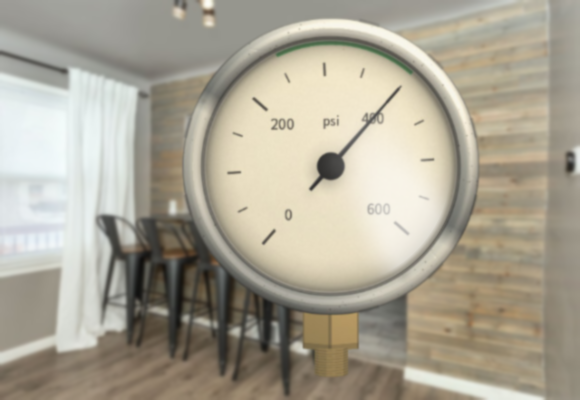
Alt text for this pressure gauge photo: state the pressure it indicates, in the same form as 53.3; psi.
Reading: 400; psi
